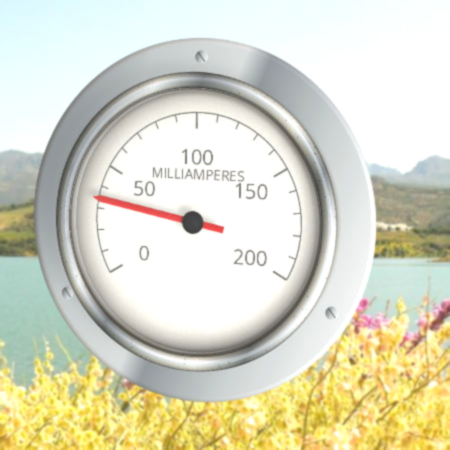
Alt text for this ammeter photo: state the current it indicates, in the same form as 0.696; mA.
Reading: 35; mA
